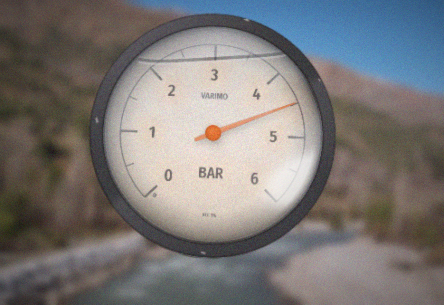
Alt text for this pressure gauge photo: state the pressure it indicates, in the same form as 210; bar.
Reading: 4.5; bar
